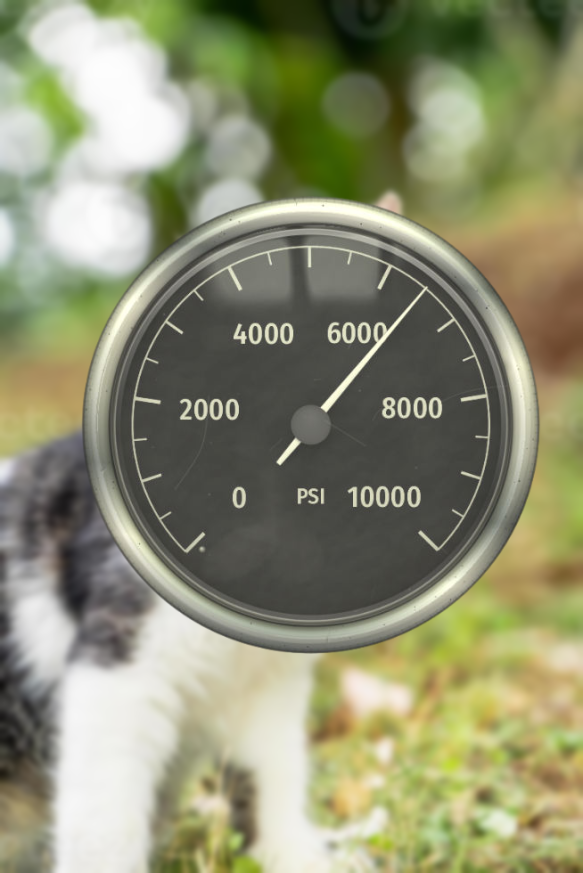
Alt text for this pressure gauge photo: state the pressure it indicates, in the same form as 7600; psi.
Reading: 6500; psi
